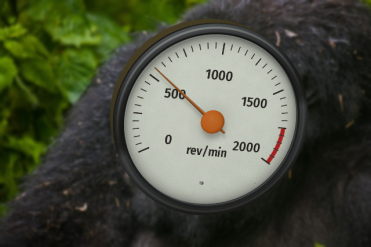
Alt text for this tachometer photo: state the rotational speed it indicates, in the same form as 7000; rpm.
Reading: 550; rpm
